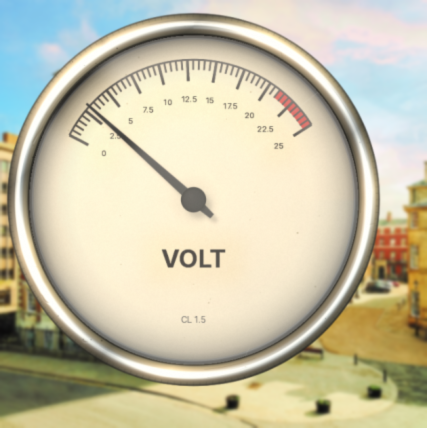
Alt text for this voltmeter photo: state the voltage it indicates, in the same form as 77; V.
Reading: 3; V
